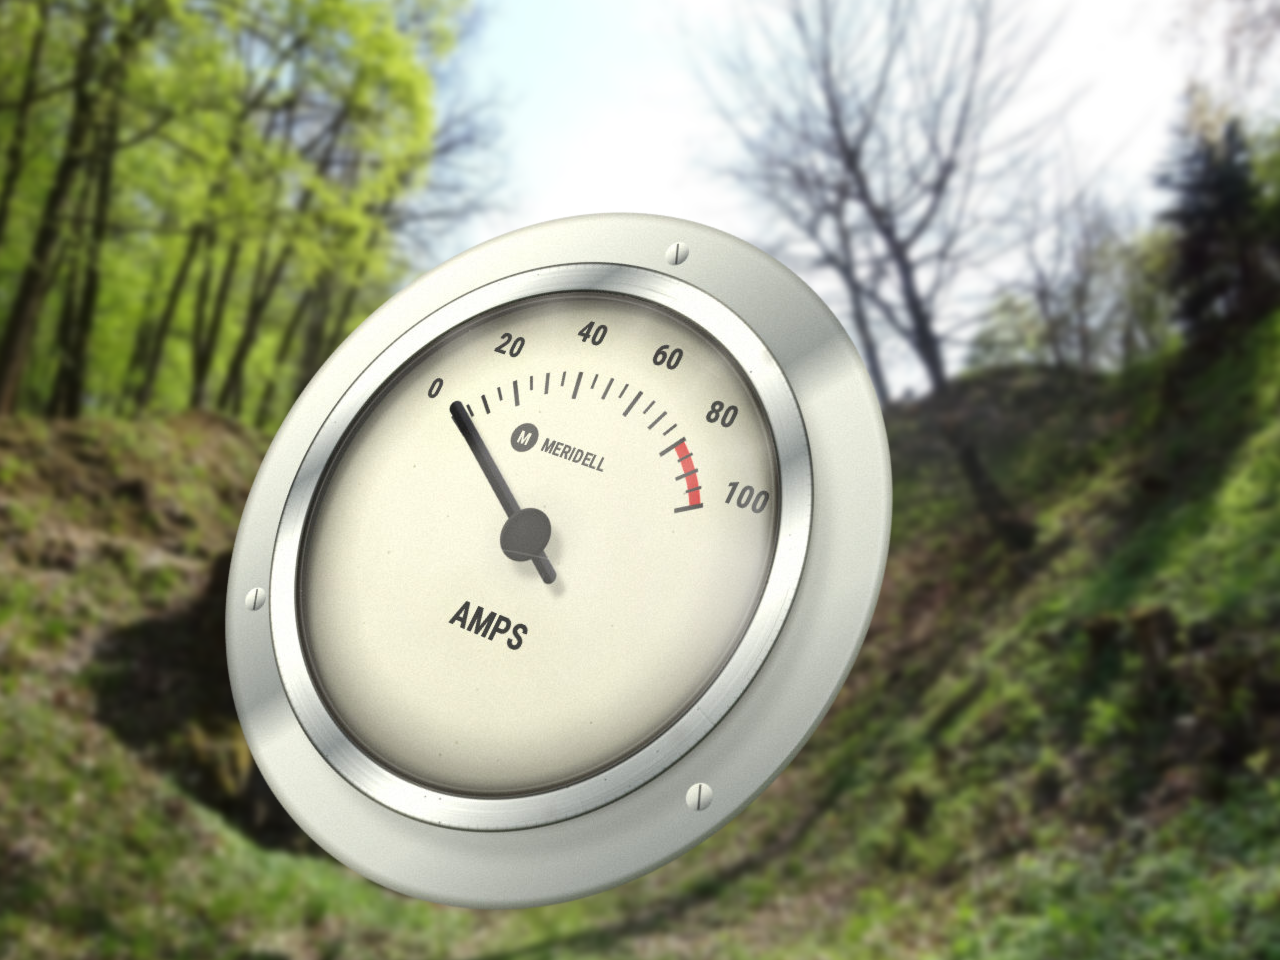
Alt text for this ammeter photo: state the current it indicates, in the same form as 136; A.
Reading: 2.5; A
